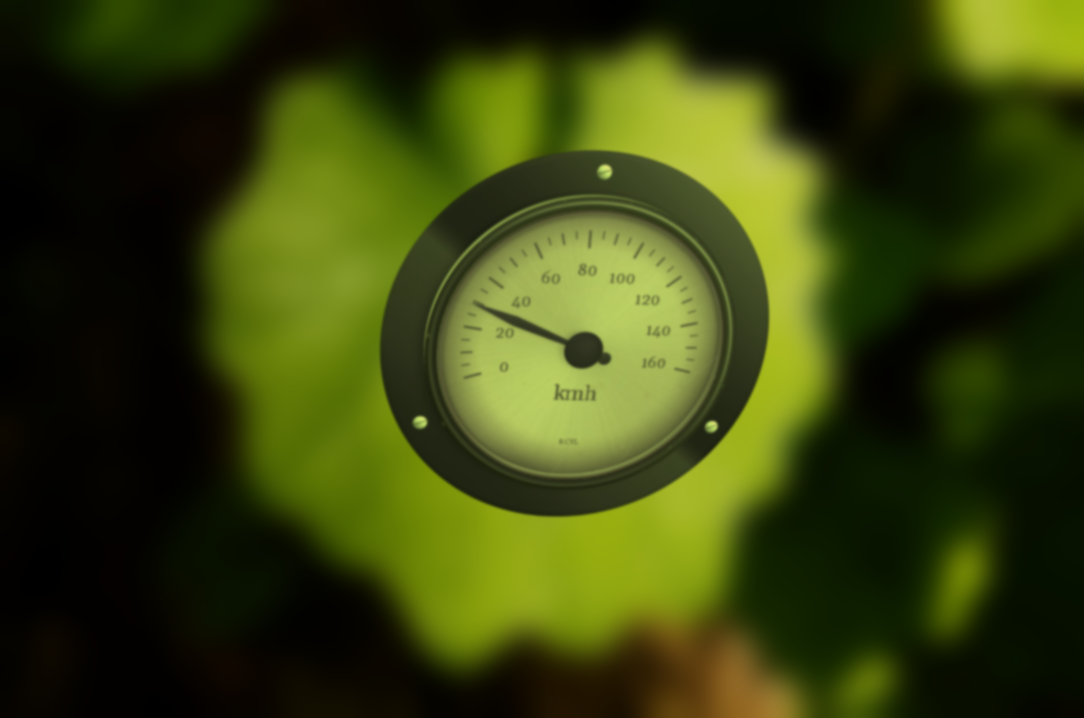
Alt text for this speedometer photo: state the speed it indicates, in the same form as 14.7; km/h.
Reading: 30; km/h
